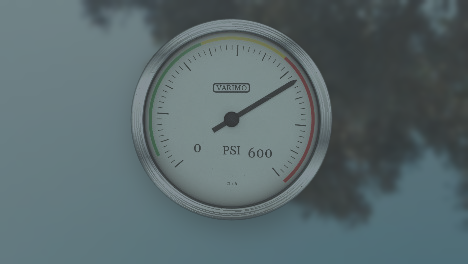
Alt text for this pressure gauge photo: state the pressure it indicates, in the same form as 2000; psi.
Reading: 420; psi
